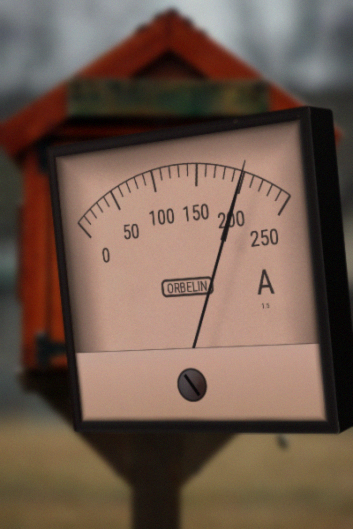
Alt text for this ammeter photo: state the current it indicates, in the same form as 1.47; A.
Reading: 200; A
